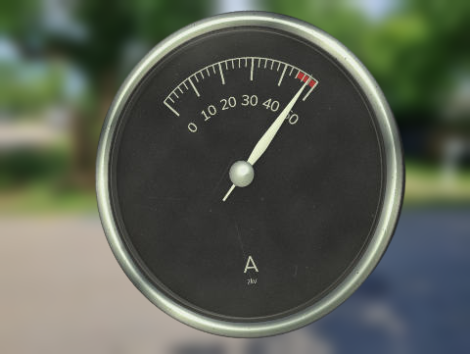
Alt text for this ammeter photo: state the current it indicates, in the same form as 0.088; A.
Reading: 48; A
